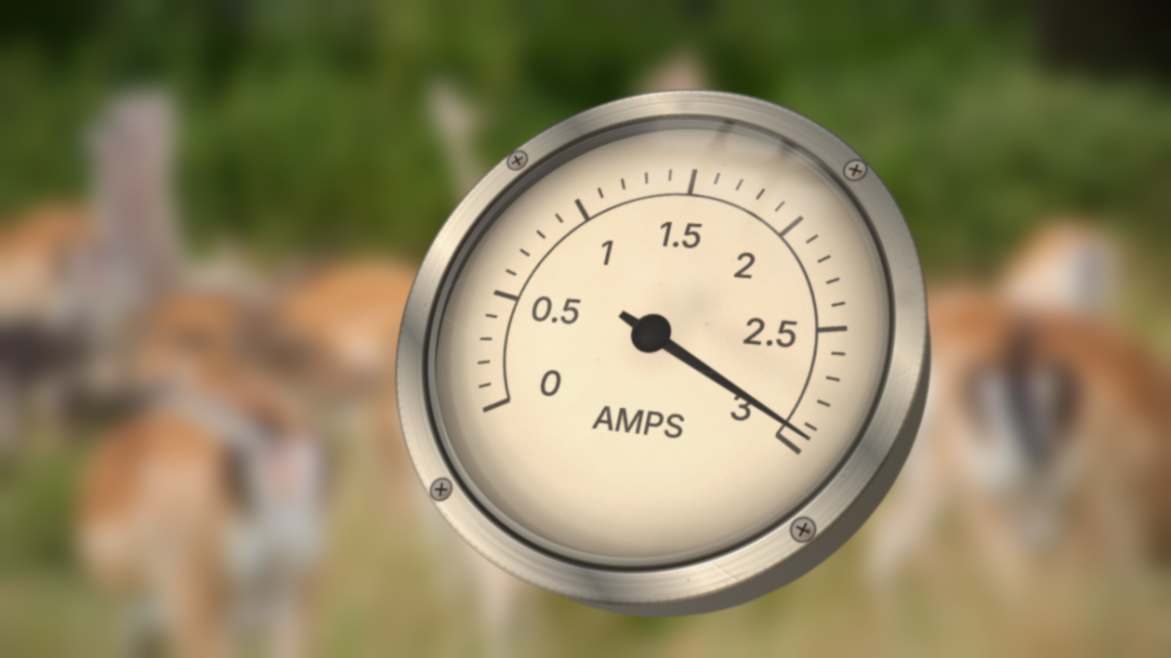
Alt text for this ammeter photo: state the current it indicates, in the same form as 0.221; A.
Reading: 2.95; A
